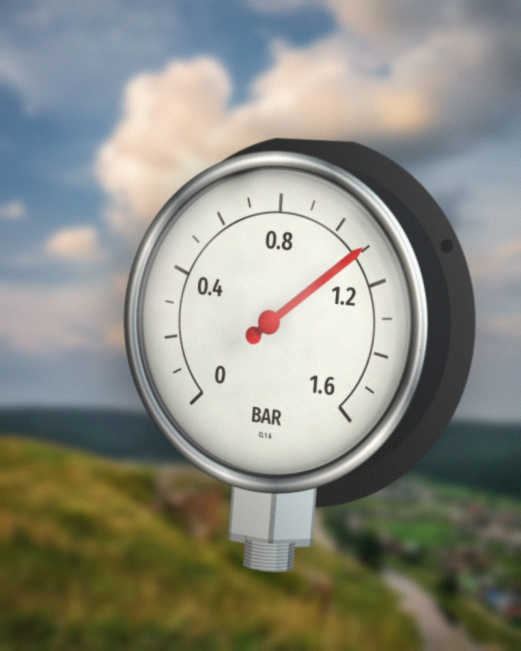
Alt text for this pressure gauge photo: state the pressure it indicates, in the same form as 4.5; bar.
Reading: 1.1; bar
